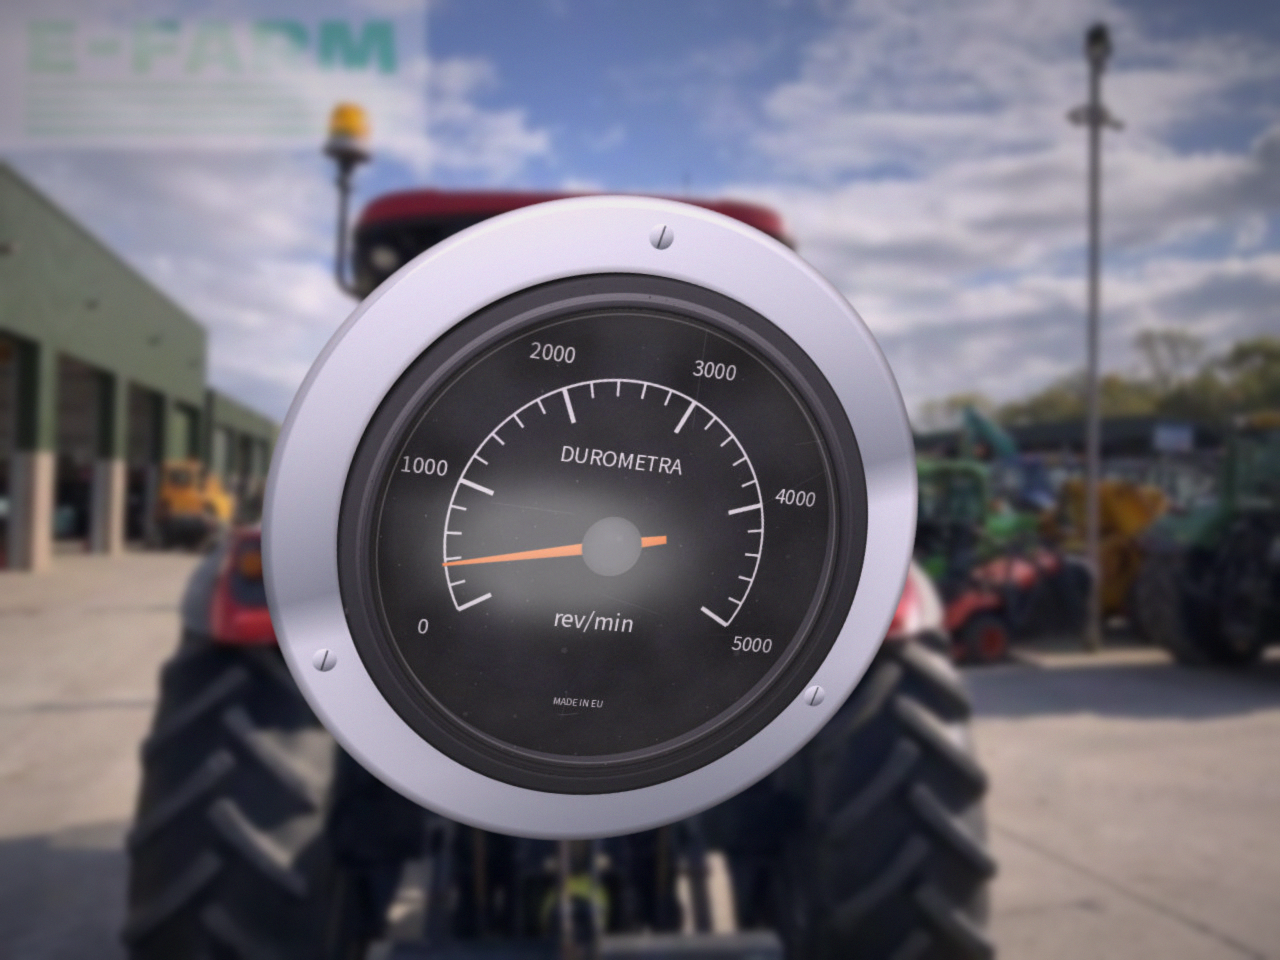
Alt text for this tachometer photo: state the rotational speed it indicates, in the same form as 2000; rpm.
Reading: 400; rpm
